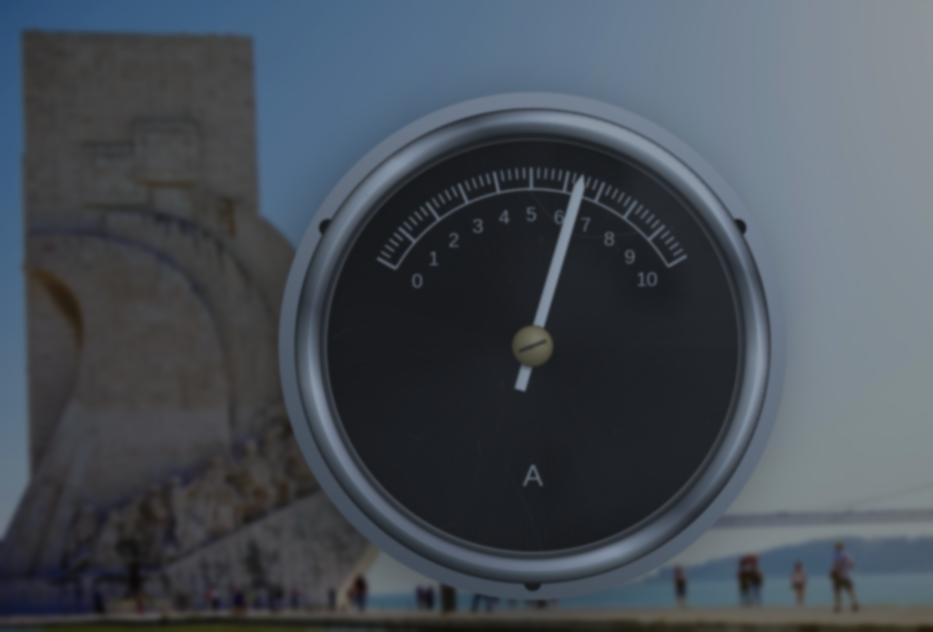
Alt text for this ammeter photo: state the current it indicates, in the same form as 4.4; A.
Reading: 6.4; A
